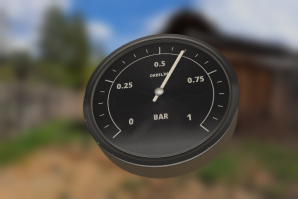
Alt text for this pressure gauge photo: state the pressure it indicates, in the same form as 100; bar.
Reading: 0.6; bar
